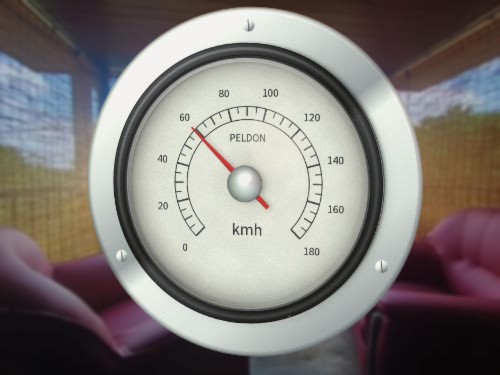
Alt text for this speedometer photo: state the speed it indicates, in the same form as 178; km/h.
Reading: 60; km/h
